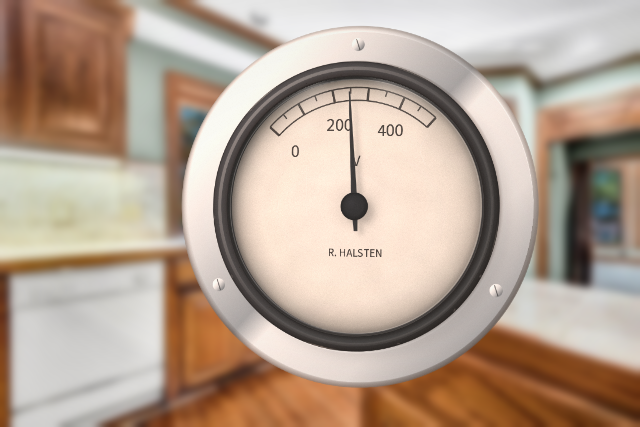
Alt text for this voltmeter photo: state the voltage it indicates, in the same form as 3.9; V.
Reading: 250; V
